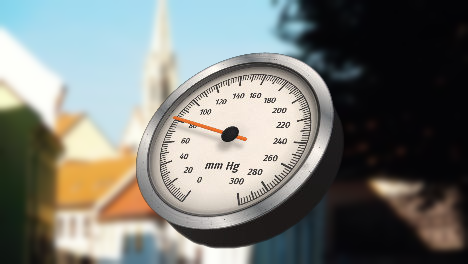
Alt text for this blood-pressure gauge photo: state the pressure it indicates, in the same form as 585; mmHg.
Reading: 80; mmHg
